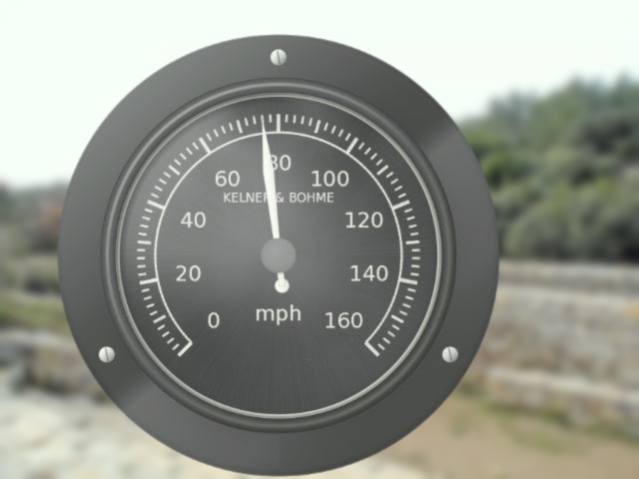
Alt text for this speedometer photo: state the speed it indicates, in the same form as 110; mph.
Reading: 76; mph
